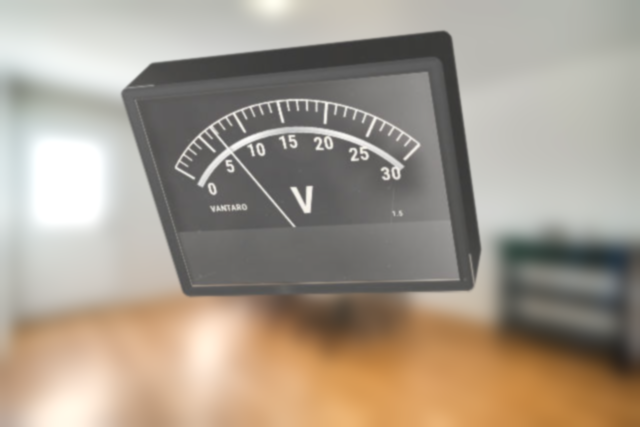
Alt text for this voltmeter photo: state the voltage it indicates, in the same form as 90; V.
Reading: 7; V
